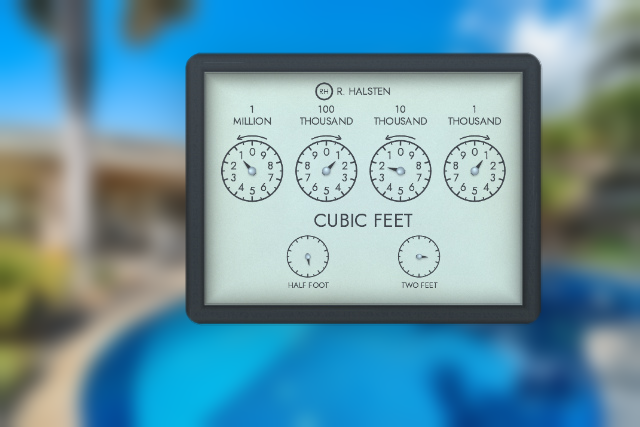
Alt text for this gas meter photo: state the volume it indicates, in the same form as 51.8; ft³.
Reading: 112100; ft³
